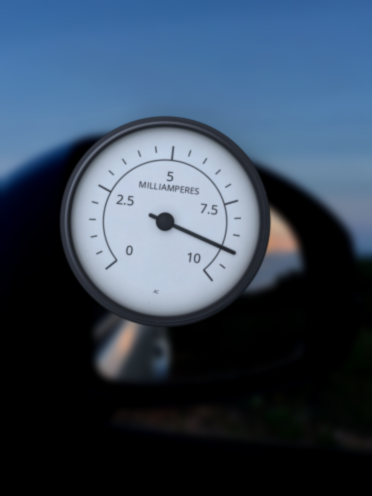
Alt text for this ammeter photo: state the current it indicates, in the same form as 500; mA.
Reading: 9; mA
